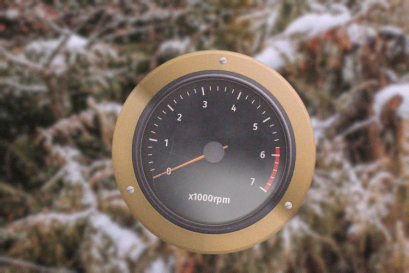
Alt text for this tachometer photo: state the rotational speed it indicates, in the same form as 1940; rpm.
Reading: 0; rpm
